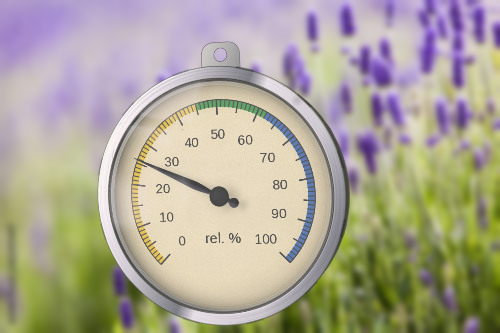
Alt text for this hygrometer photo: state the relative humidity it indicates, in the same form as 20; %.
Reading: 26; %
